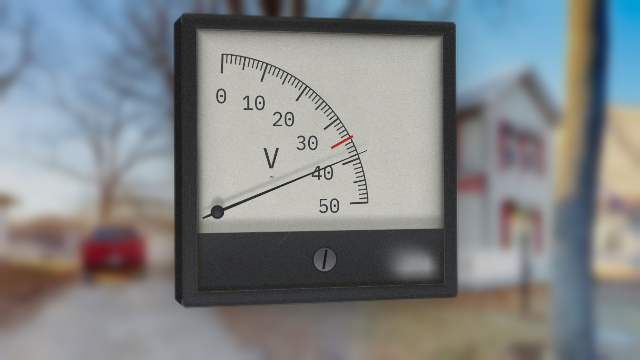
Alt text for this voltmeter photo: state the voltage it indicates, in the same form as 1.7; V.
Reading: 39; V
